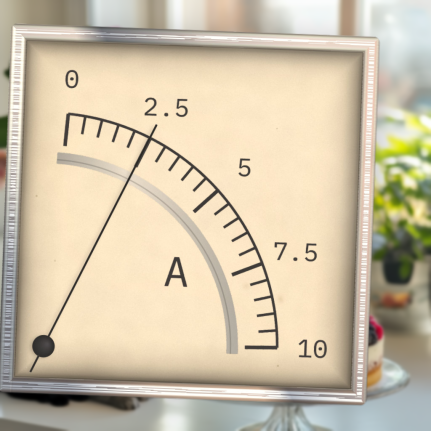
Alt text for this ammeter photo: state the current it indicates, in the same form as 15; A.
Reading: 2.5; A
